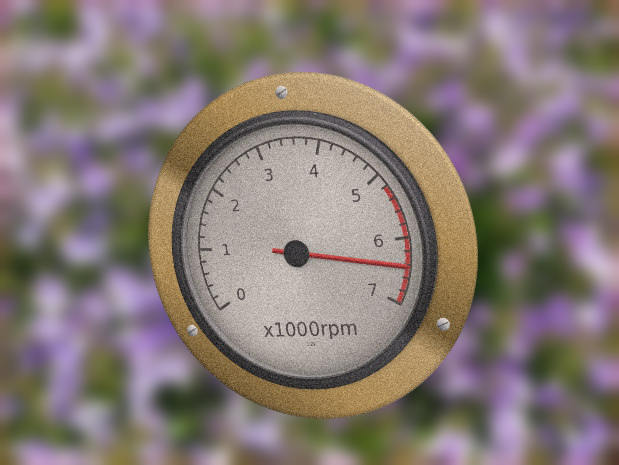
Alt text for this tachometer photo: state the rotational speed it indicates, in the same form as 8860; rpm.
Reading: 6400; rpm
